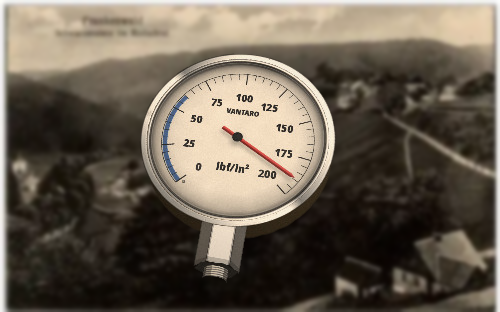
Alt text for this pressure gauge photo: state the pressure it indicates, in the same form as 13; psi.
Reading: 190; psi
